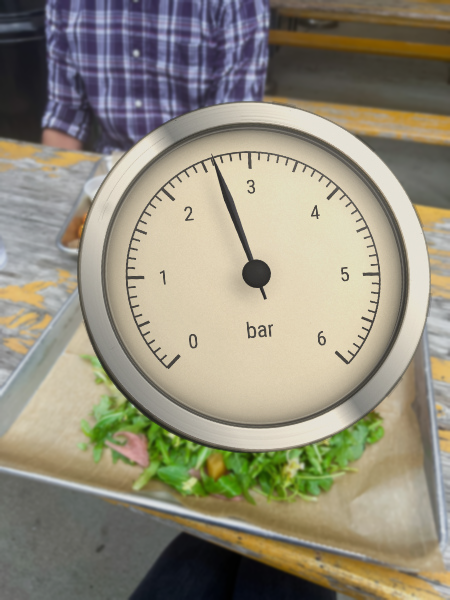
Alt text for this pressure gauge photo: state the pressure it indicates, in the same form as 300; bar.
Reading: 2.6; bar
